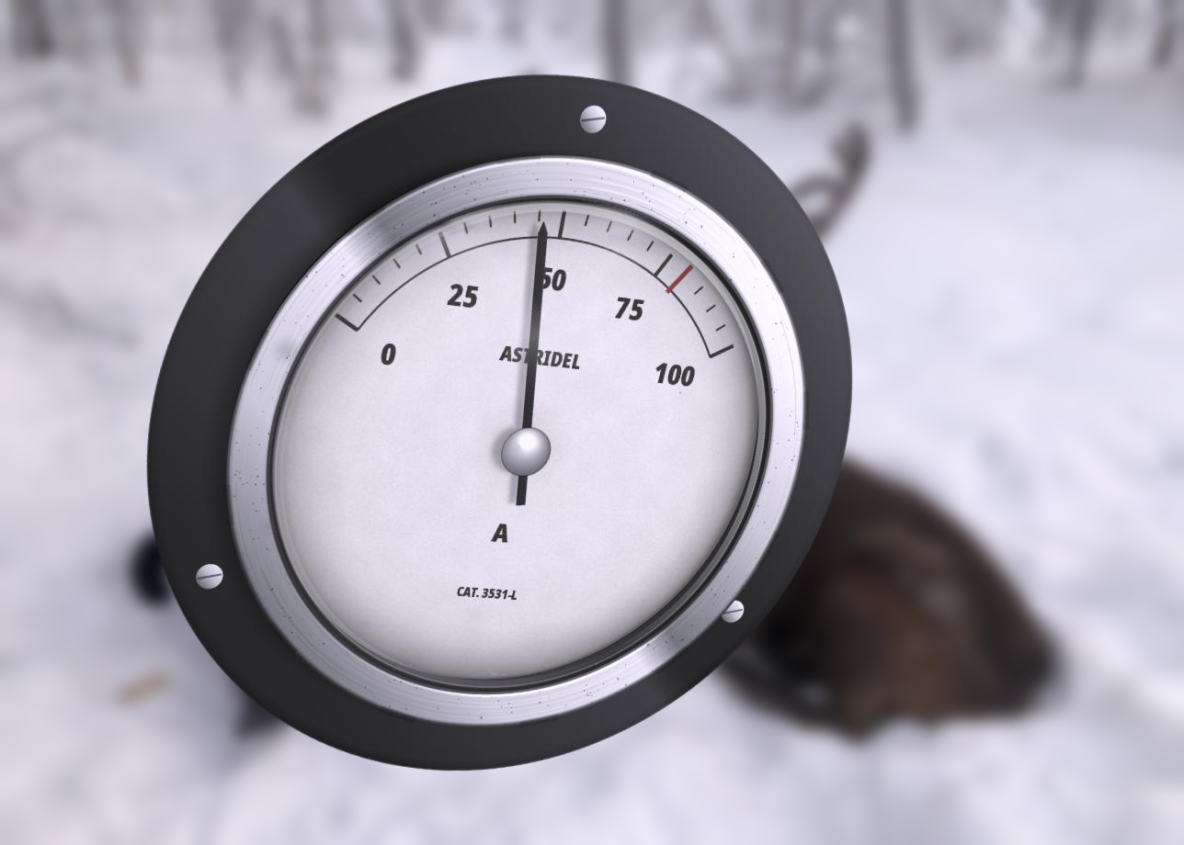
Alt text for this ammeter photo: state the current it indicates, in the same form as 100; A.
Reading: 45; A
